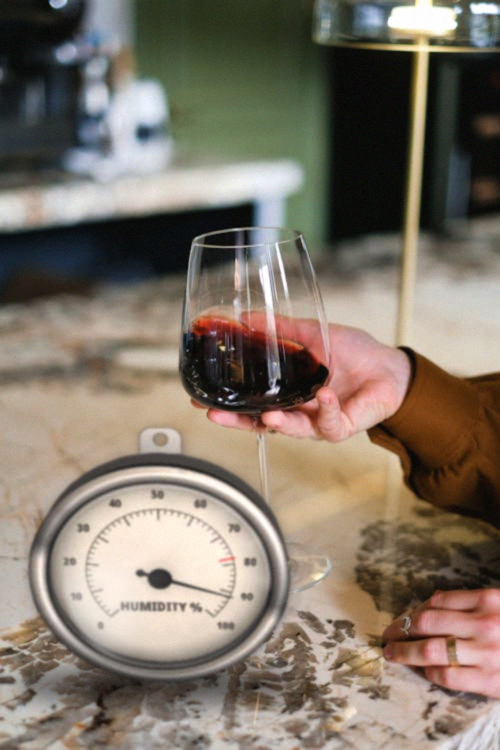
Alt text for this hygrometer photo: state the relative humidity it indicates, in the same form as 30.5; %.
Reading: 90; %
